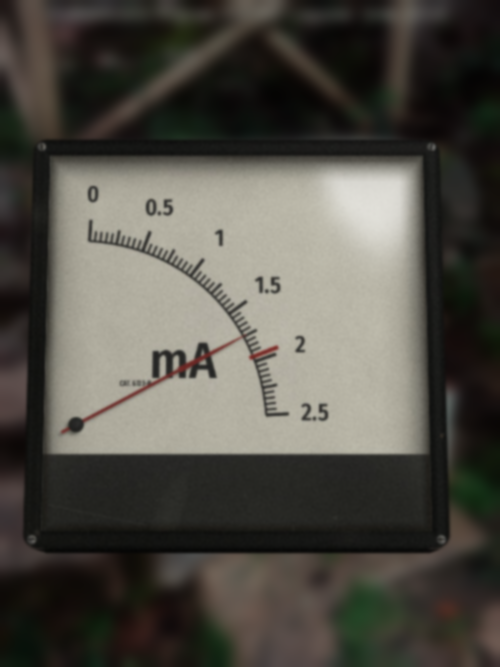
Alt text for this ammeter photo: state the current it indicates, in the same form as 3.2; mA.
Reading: 1.75; mA
